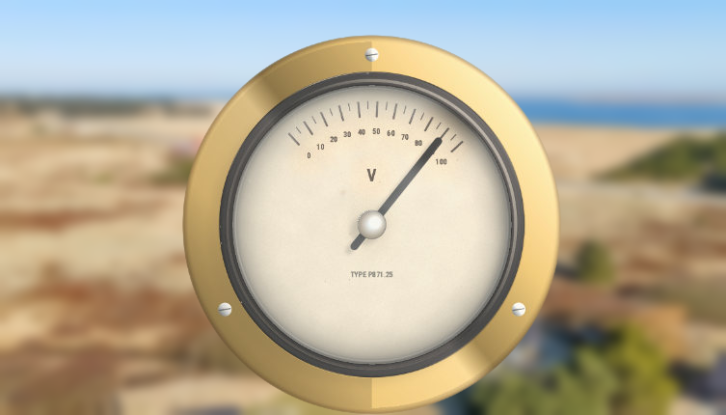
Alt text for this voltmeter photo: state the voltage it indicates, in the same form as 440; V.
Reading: 90; V
